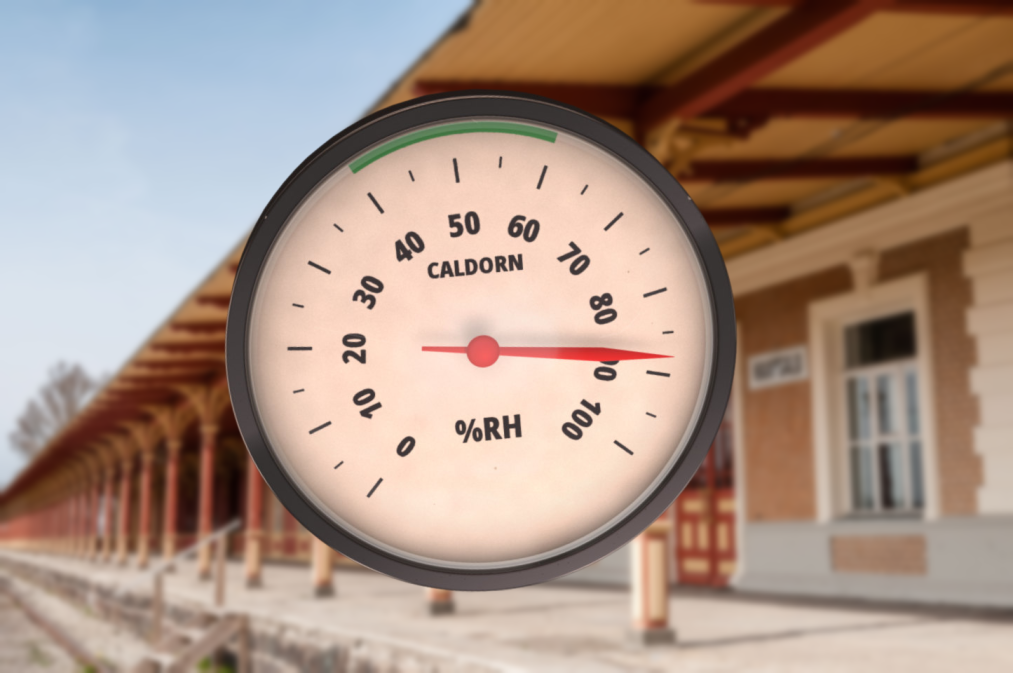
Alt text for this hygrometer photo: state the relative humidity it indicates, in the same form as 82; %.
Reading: 87.5; %
